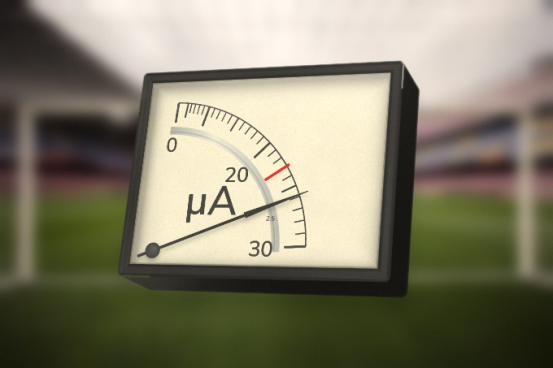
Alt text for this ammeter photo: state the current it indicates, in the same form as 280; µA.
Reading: 26; µA
